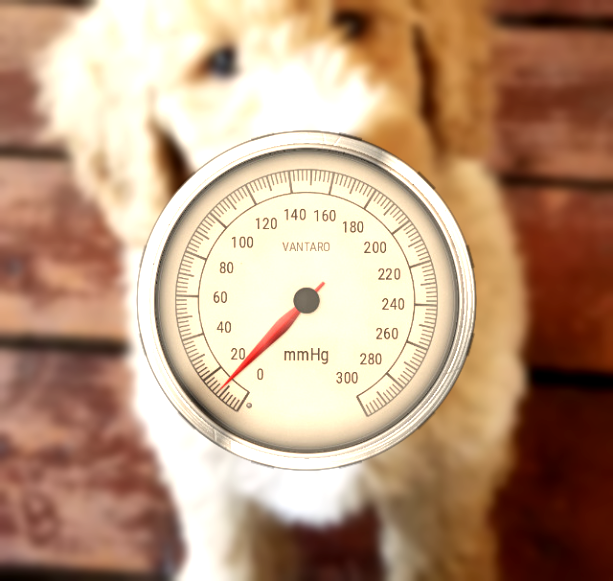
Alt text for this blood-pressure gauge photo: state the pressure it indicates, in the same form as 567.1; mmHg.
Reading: 12; mmHg
